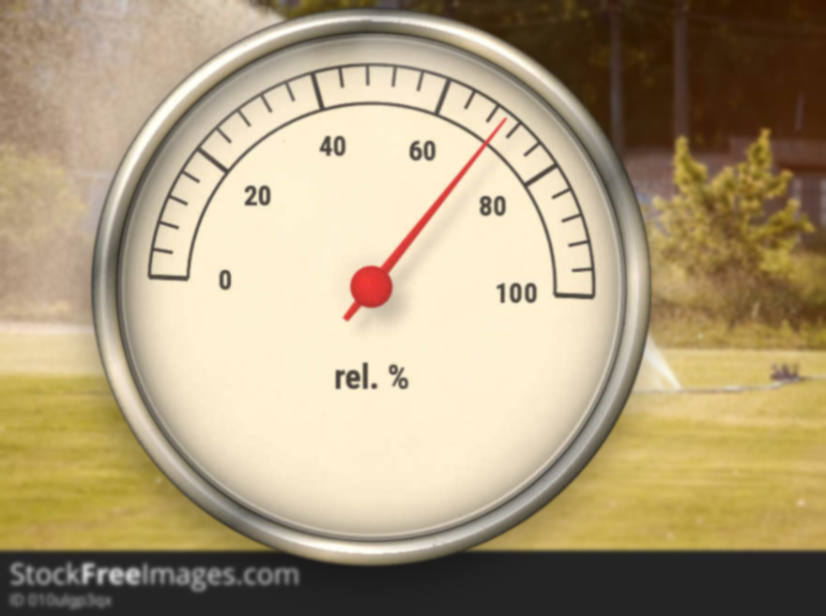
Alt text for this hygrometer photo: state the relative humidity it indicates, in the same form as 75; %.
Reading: 70; %
